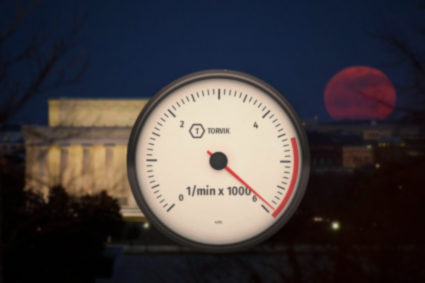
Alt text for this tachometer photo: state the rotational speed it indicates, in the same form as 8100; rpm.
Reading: 5900; rpm
